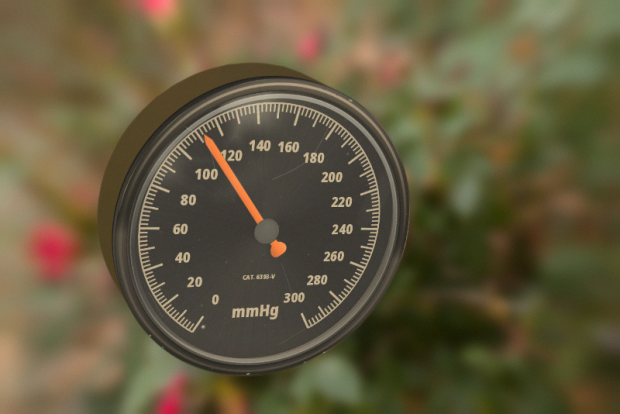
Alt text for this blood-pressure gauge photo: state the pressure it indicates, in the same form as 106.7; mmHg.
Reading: 112; mmHg
